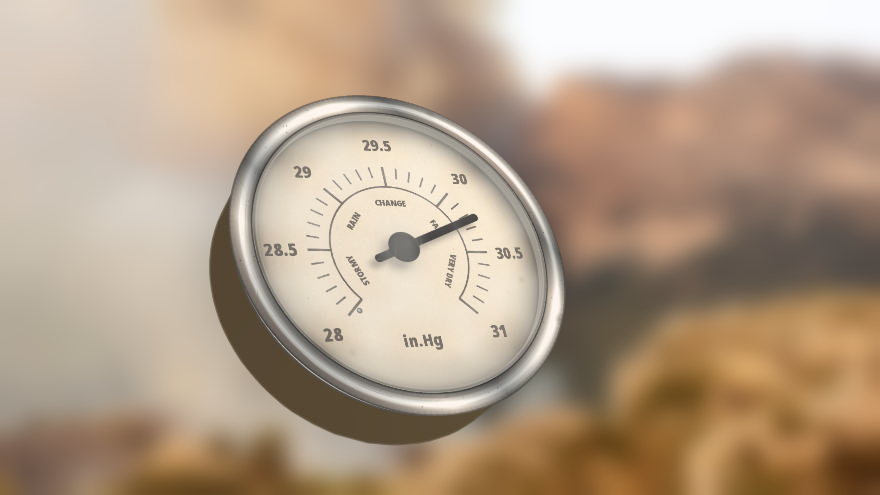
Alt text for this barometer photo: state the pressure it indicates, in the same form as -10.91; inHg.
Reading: 30.25; inHg
